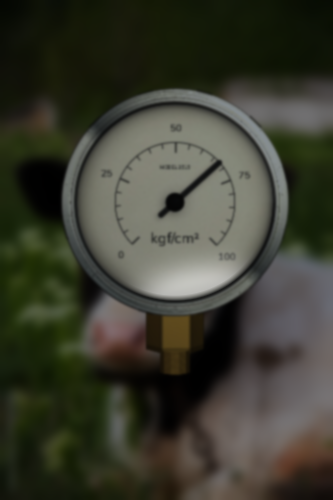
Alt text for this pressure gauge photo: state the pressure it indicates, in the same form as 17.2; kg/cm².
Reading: 67.5; kg/cm²
